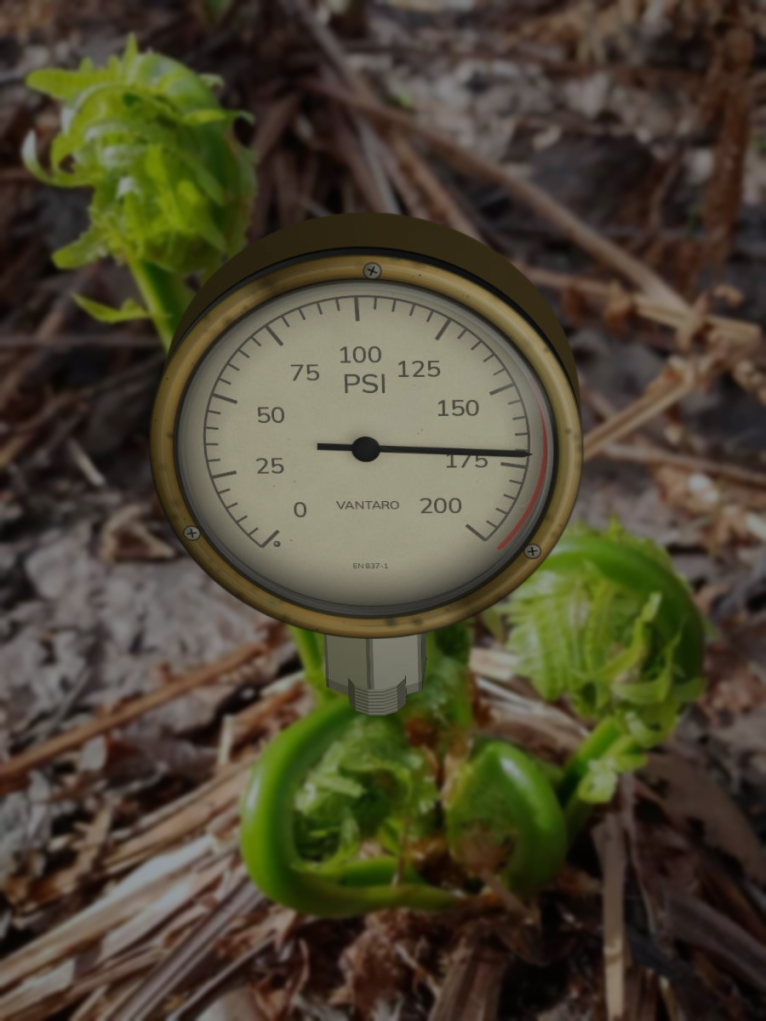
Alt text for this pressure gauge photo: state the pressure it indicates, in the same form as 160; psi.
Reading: 170; psi
